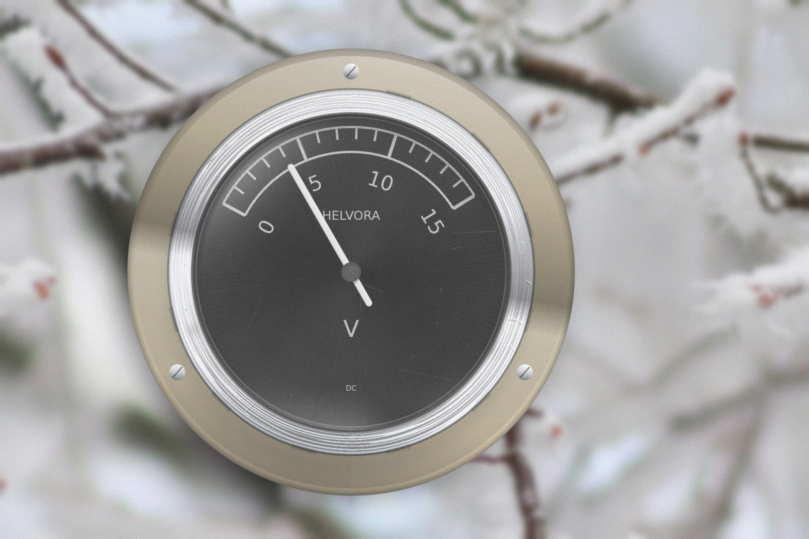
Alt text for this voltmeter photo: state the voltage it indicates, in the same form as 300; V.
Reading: 4; V
